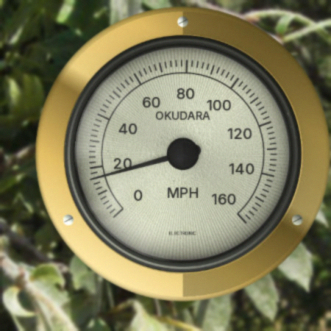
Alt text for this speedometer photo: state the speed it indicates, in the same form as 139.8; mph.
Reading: 16; mph
